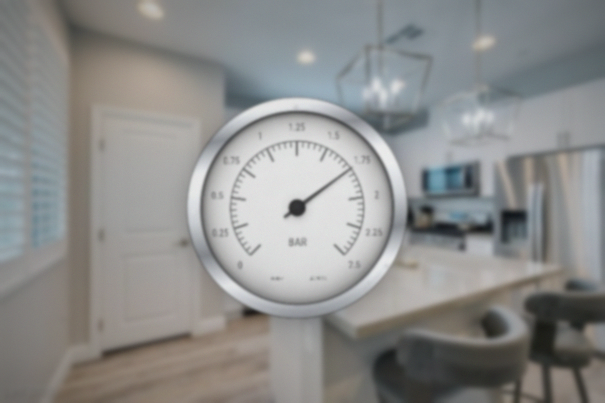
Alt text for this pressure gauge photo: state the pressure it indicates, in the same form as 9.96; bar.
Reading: 1.75; bar
